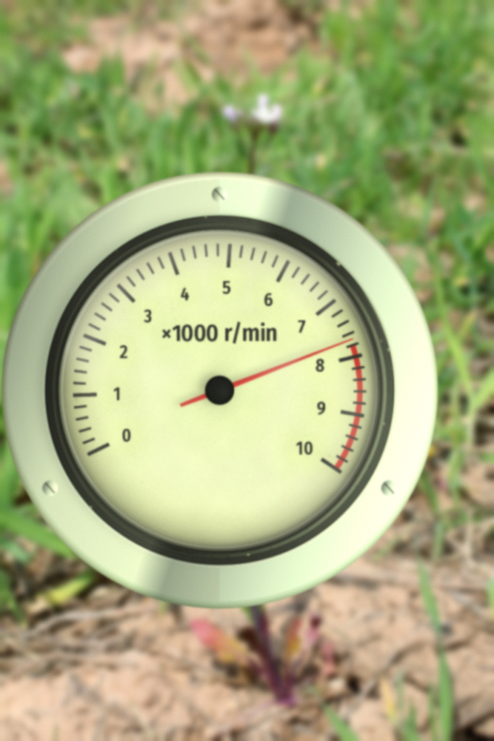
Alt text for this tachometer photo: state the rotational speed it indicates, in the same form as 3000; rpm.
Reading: 7700; rpm
